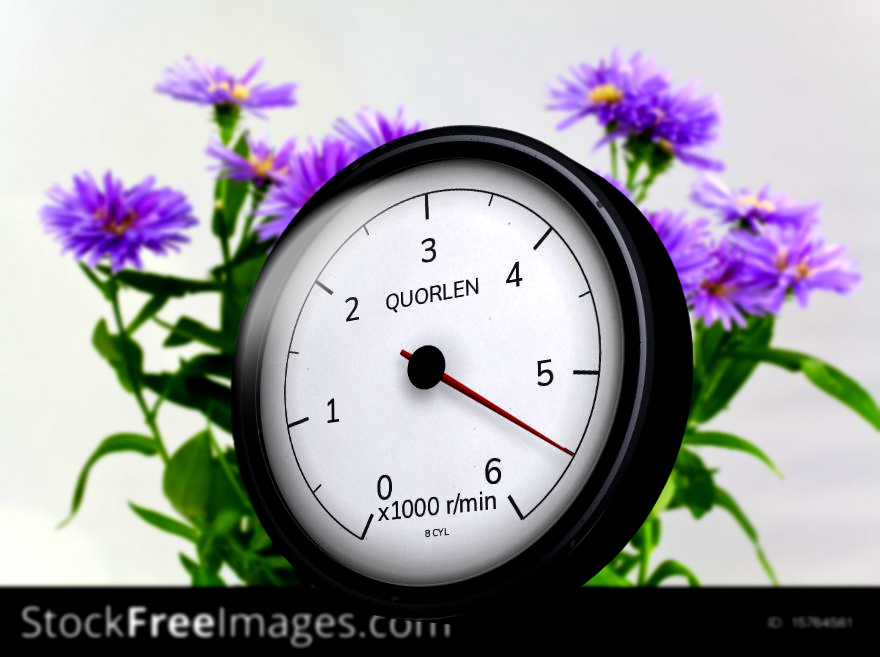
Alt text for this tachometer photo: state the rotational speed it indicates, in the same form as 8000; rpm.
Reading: 5500; rpm
